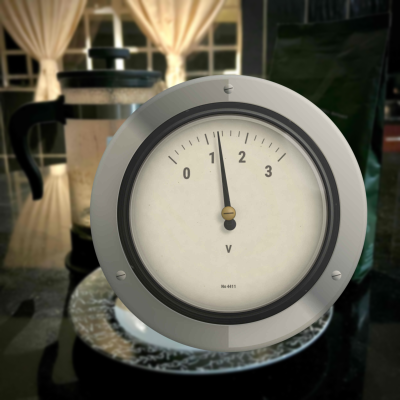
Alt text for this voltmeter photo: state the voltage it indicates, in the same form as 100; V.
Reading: 1.3; V
